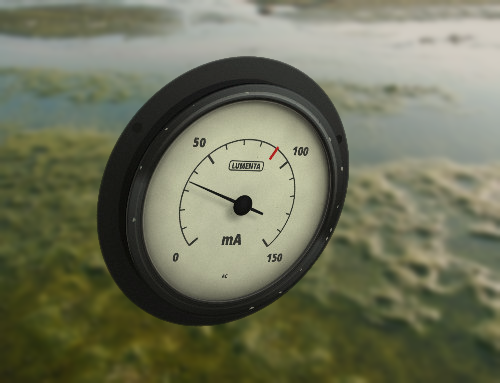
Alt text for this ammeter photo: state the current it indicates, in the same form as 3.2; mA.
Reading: 35; mA
